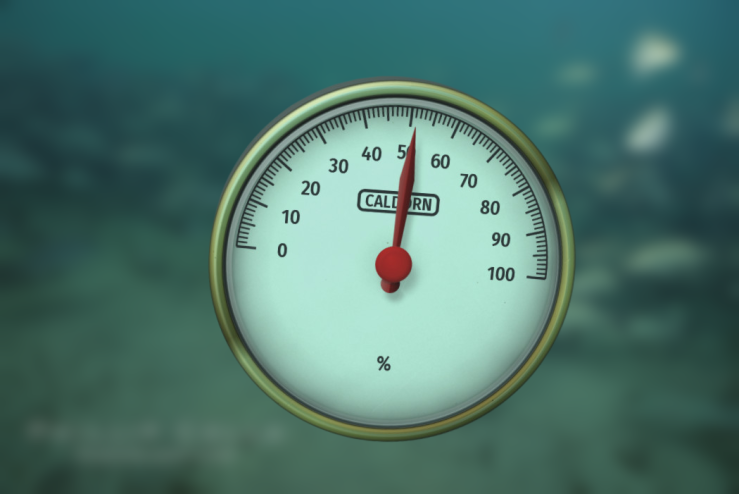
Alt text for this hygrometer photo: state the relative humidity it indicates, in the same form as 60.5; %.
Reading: 51; %
